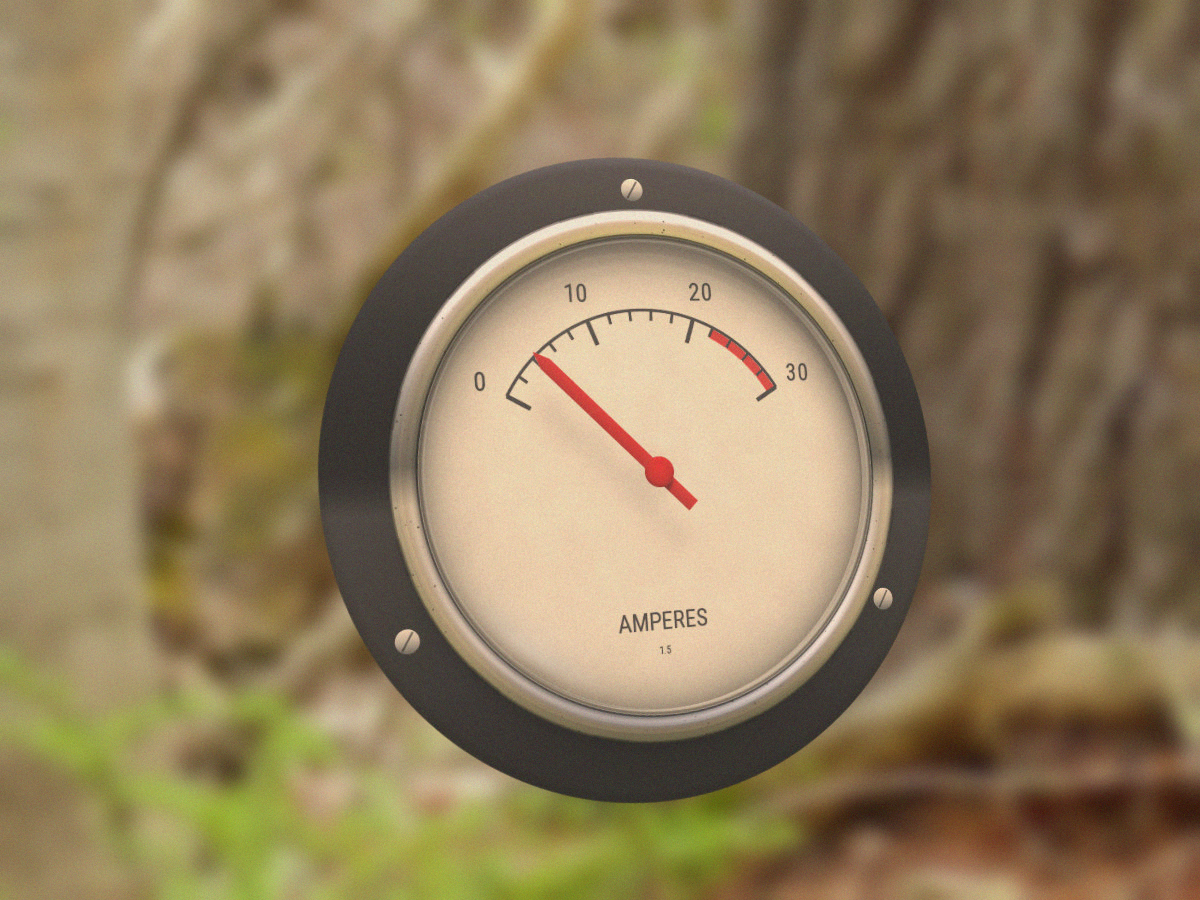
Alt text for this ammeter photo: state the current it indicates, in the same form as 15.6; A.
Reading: 4; A
